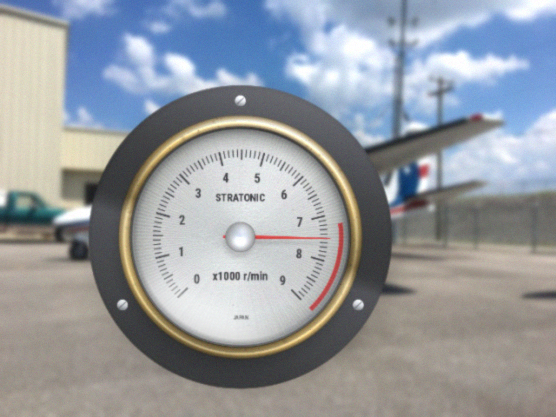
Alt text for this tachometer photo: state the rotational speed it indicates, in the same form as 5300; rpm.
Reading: 7500; rpm
